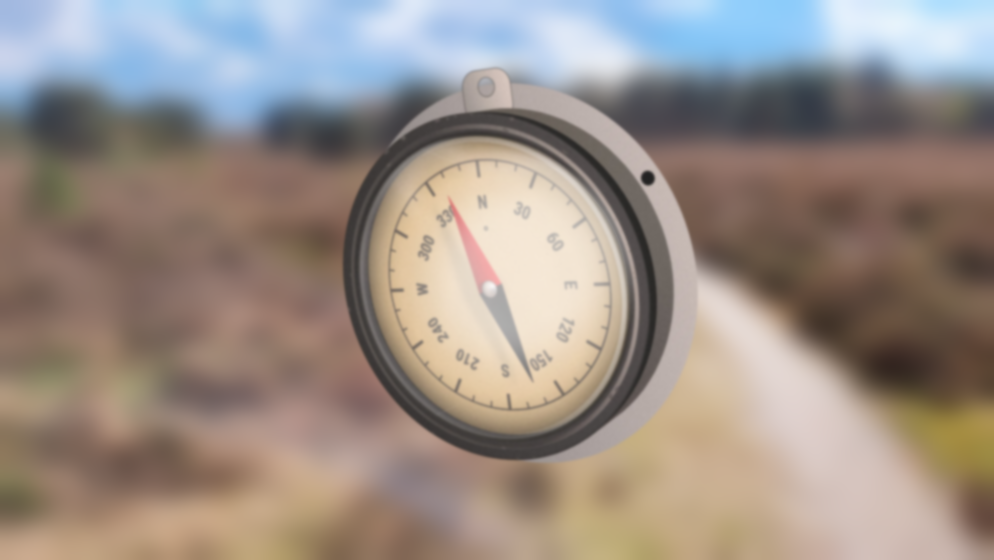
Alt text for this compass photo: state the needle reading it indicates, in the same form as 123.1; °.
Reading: 340; °
